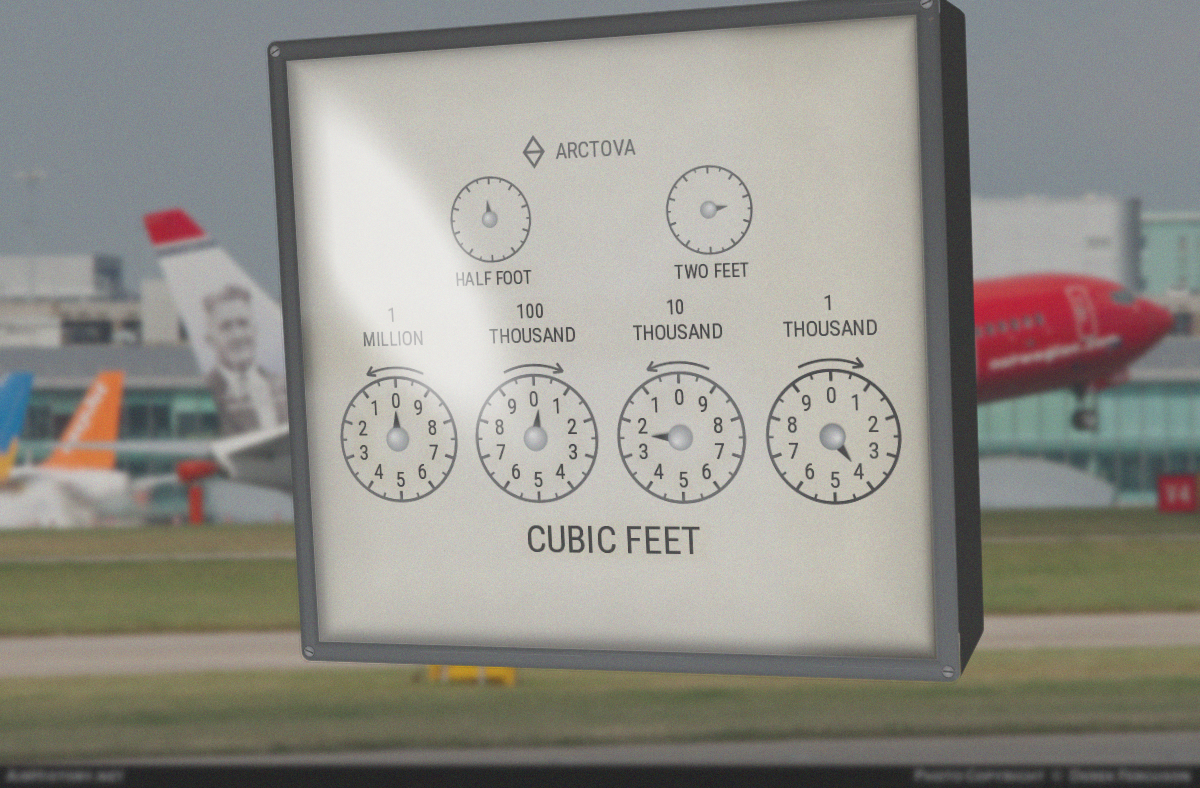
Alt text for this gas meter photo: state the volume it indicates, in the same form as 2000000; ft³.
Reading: 2400; ft³
